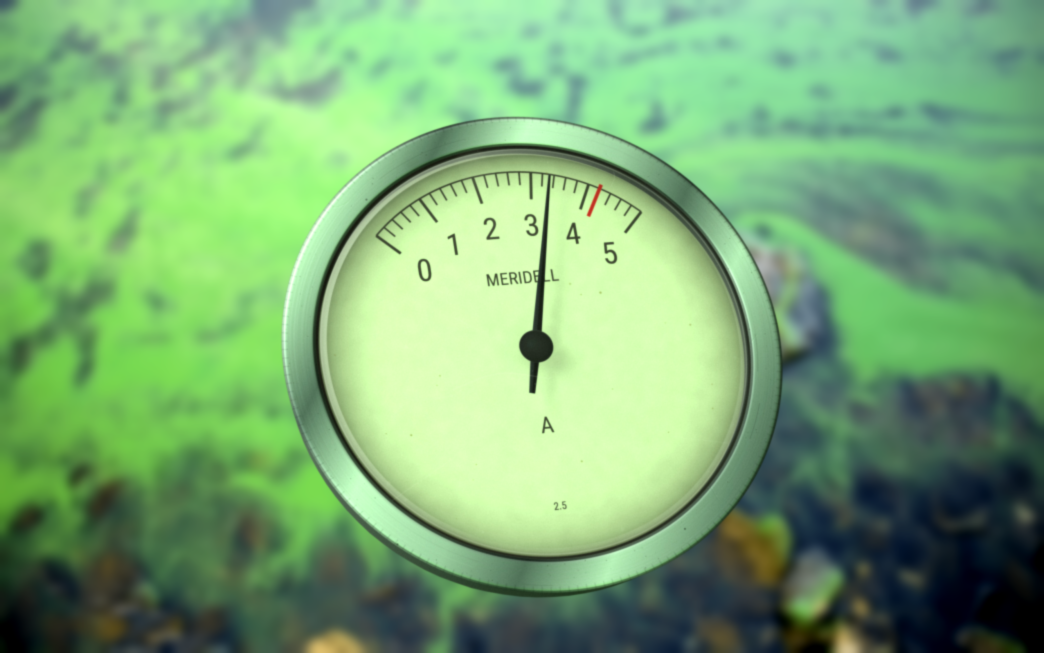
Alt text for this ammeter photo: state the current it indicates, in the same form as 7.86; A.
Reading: 3.3; A
